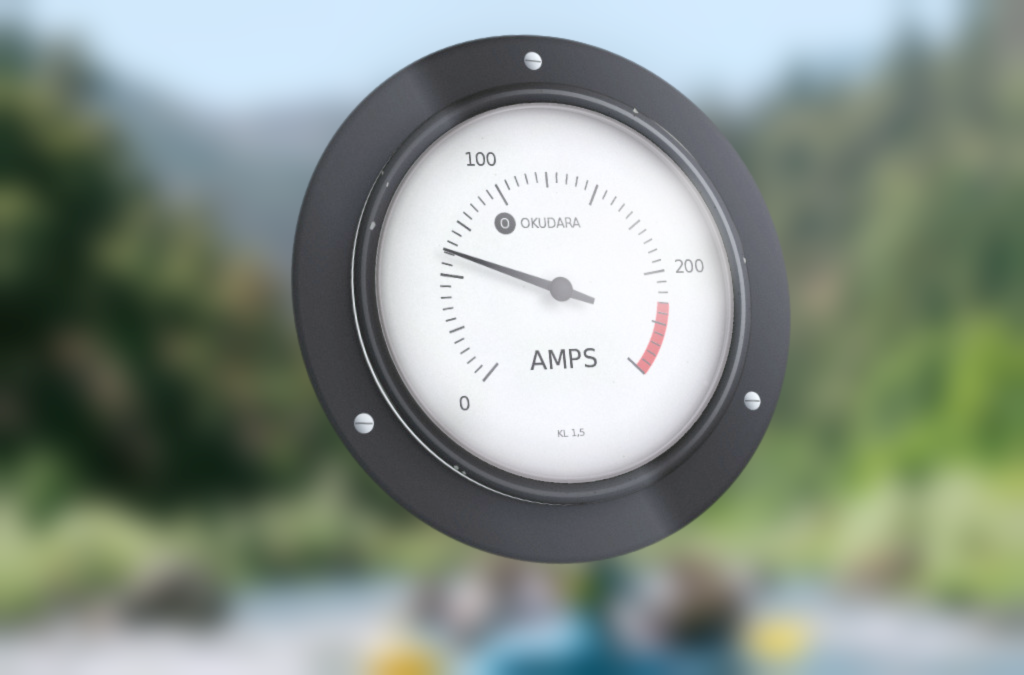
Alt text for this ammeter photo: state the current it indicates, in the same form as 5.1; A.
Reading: 60; A
